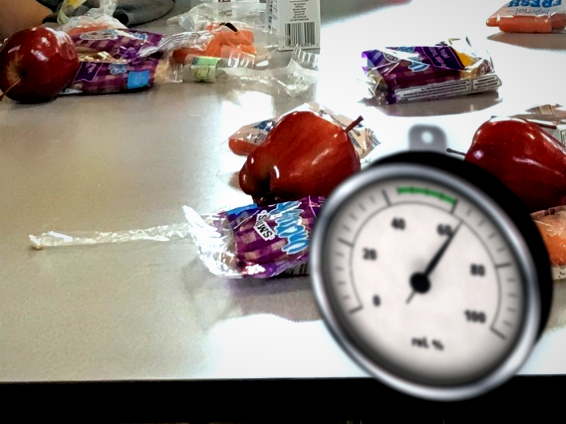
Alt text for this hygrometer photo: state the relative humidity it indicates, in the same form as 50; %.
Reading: 64; %
